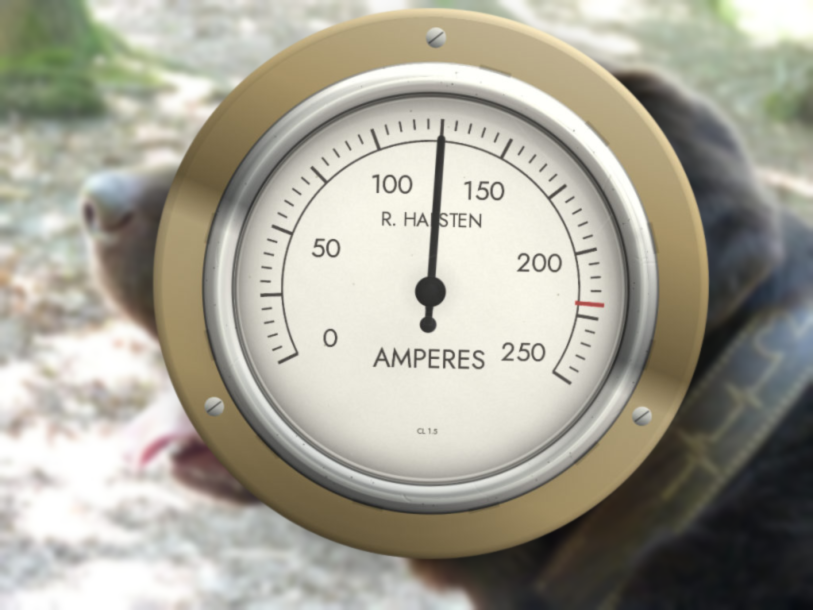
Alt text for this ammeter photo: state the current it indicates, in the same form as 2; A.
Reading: 125; A
